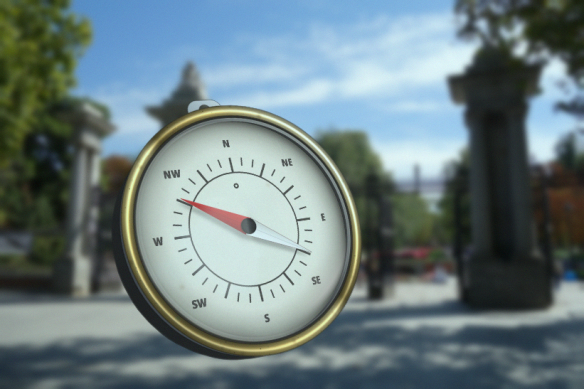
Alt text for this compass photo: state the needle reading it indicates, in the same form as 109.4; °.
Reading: 300; °
